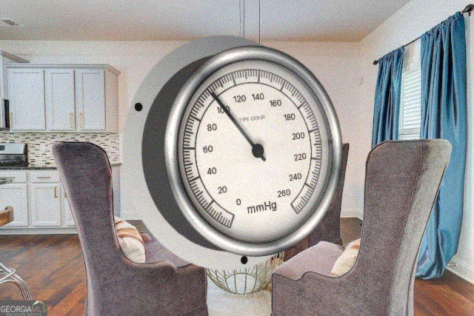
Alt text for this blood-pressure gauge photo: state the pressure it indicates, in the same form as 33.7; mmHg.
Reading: 100; mmHg
